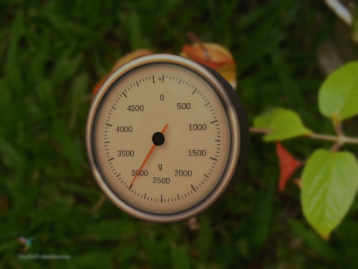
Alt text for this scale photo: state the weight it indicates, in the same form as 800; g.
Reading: 3000; g
